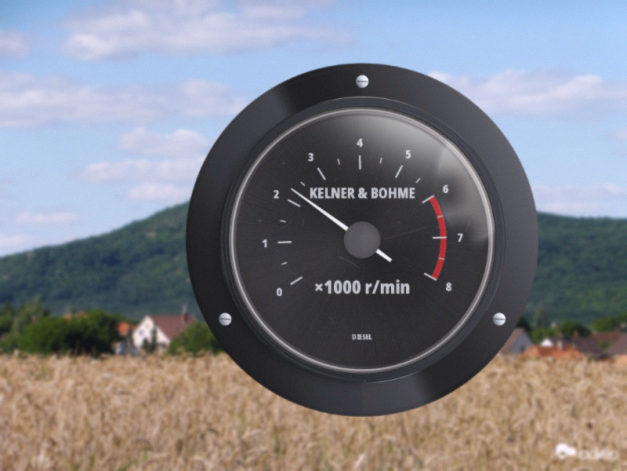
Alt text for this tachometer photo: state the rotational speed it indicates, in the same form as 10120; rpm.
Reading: 2250; rpm
